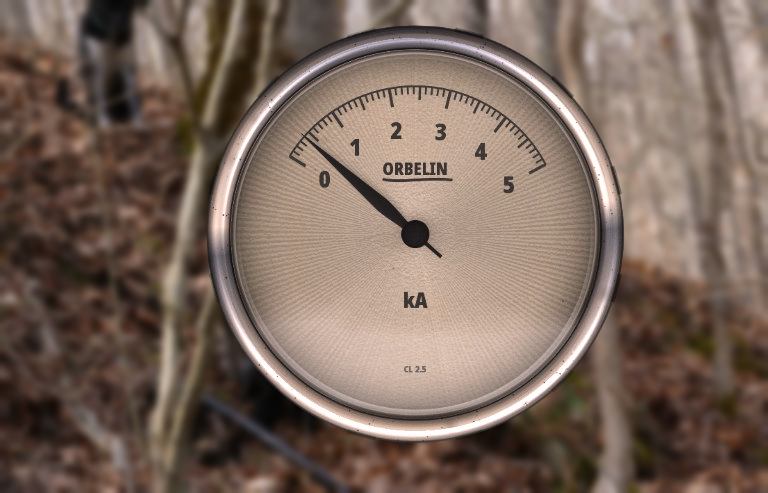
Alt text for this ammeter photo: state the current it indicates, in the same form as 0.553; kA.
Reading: 0.4; kA
